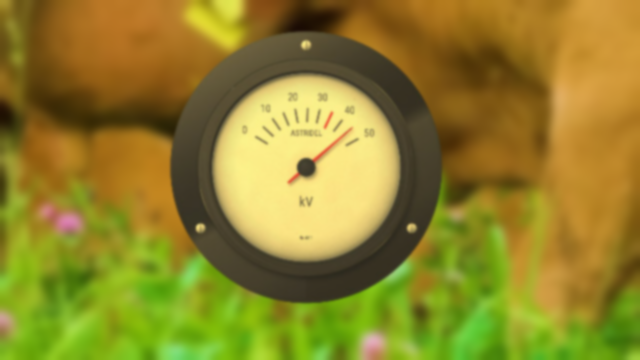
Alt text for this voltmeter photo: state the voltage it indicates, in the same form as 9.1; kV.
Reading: 45; kV
